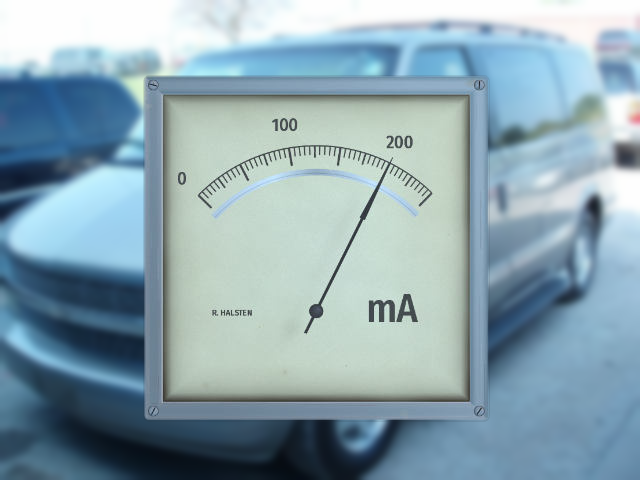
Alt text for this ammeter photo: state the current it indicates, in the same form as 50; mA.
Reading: 200; mA
